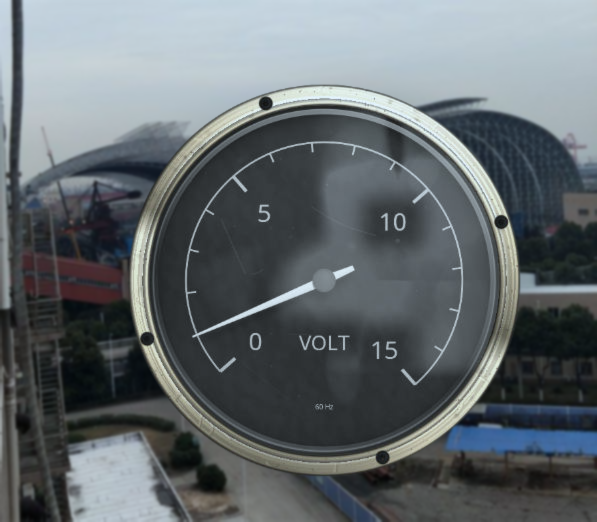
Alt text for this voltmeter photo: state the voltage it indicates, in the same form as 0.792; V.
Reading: 1; V
